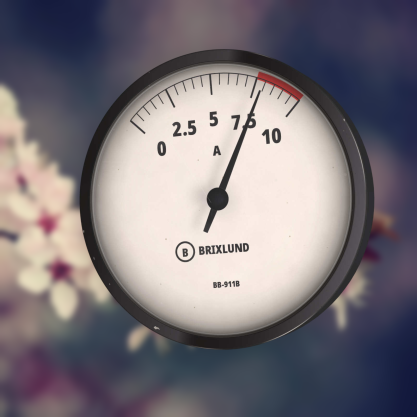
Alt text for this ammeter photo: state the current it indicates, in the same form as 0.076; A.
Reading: 8; A
